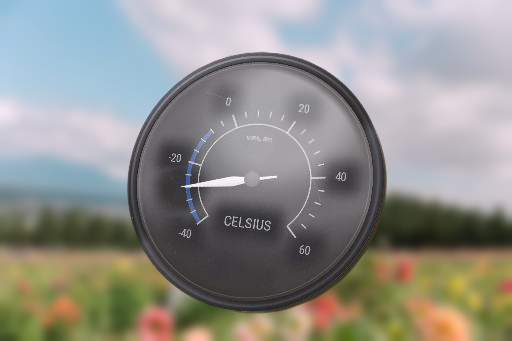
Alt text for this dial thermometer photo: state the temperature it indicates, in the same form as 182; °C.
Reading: -28; °C
